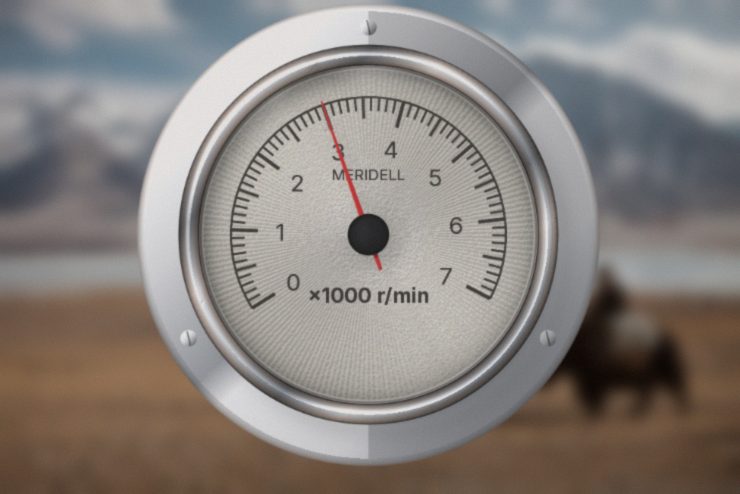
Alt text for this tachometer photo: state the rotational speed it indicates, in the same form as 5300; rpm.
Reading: 3000; rpm
